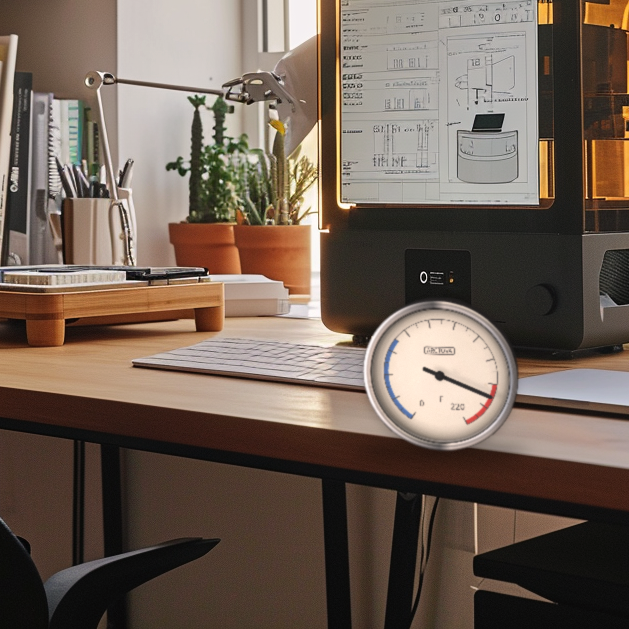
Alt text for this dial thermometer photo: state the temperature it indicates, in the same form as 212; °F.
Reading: 190; °F
